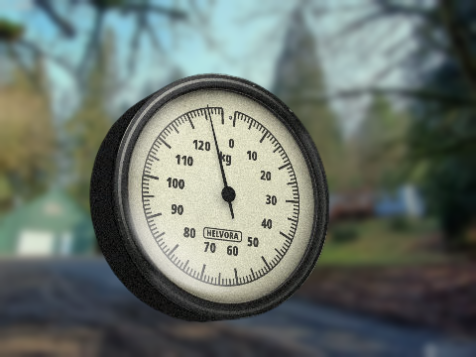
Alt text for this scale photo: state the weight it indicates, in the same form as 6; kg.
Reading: 125; kg
